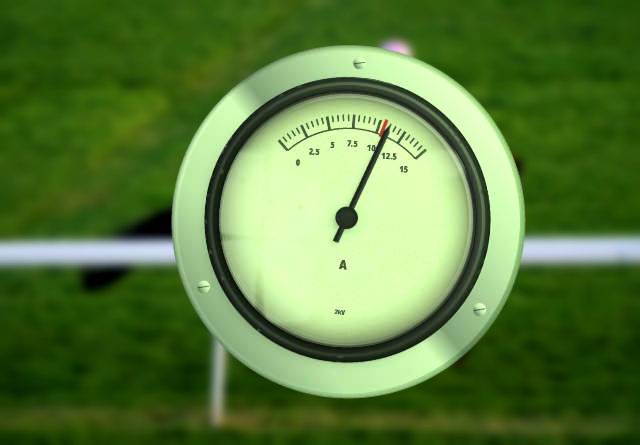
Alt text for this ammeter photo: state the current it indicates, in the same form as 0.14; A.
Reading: 11; A
